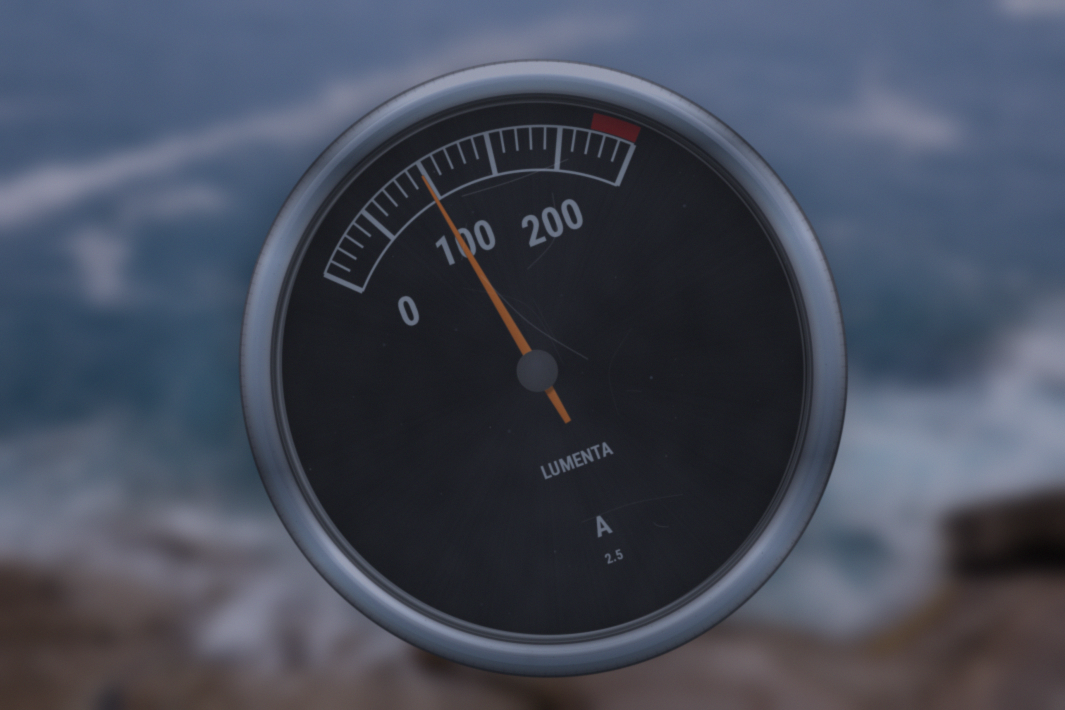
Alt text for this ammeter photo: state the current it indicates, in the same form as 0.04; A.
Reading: 100; A
